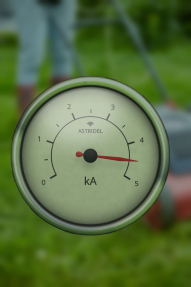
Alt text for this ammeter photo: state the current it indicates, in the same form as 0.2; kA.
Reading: 4.5; kA
